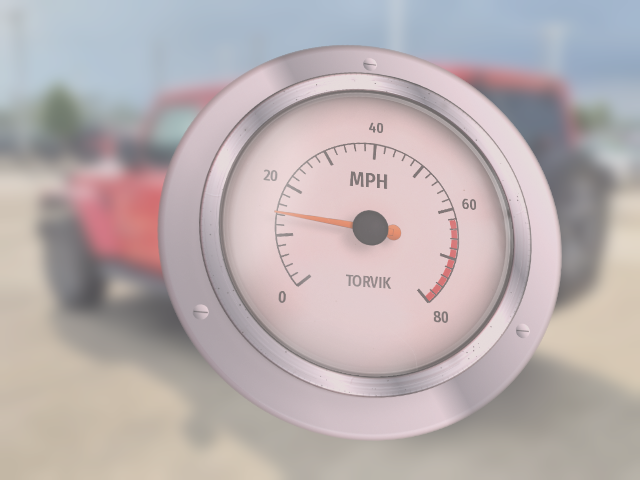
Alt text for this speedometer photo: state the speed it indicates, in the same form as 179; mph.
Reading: 14; mph
